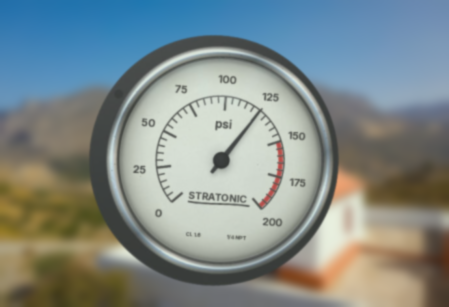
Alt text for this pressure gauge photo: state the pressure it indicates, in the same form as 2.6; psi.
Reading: 125; psi
